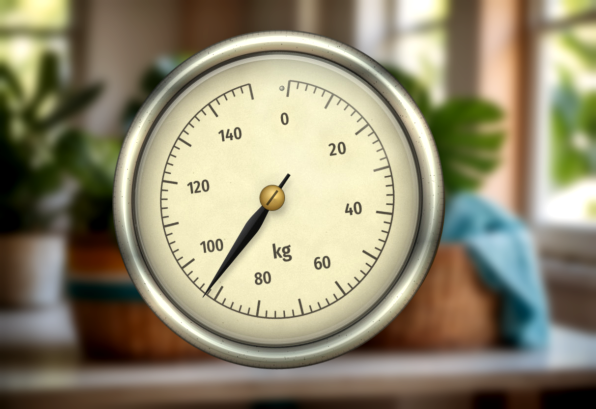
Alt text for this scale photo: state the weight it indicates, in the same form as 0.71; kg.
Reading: 92; kg
